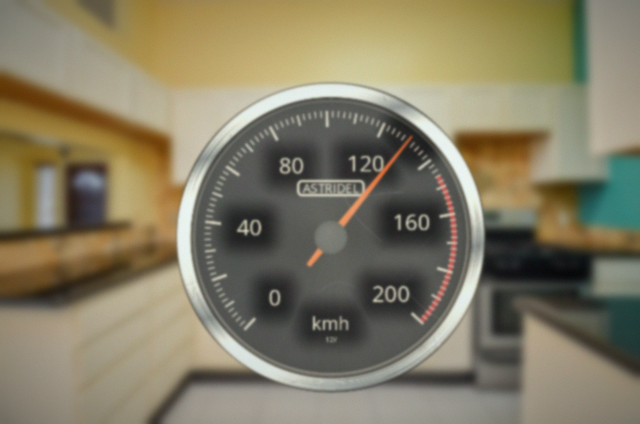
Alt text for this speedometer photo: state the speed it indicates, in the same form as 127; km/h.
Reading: 130; km/h
